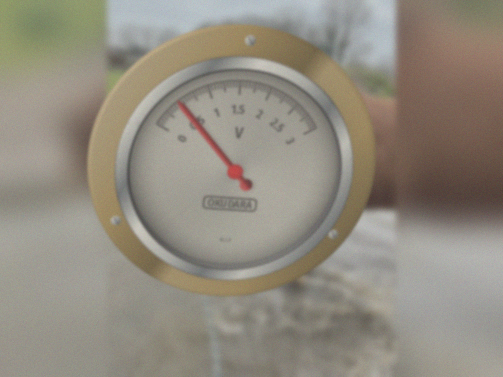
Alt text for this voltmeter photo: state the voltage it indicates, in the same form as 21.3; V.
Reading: 0.5; V
